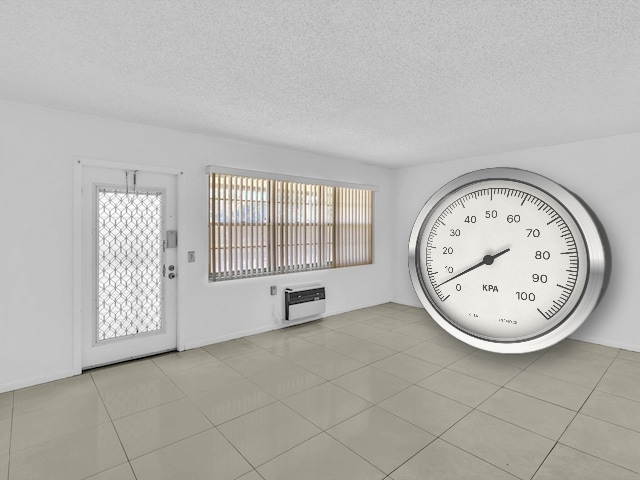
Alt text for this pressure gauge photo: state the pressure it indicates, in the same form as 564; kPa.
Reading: 5; kPa
